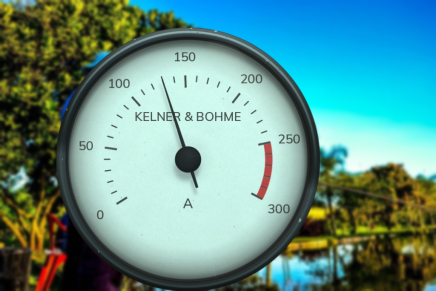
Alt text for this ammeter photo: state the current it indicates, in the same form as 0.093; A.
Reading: 130; A
